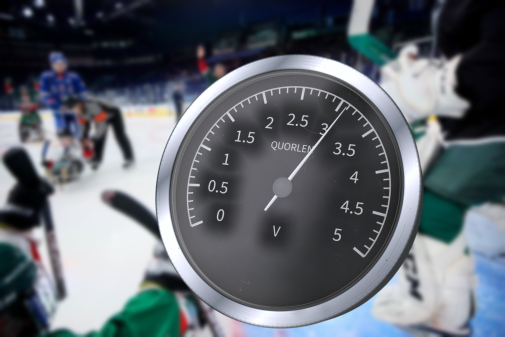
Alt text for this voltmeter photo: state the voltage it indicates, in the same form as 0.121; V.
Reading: 3.1; V
